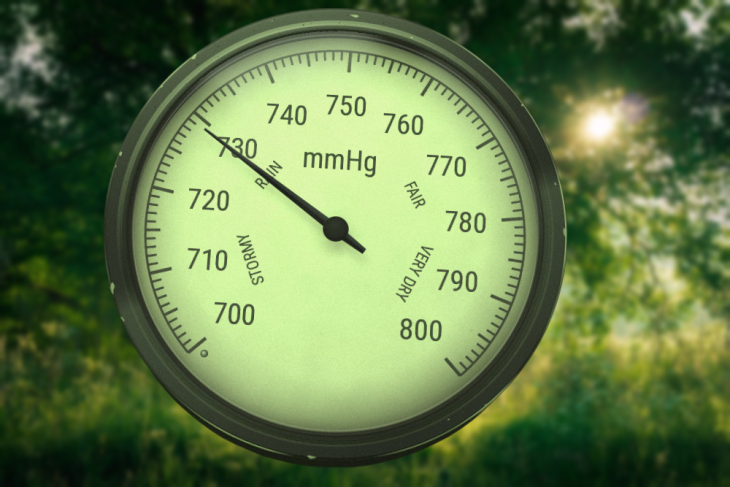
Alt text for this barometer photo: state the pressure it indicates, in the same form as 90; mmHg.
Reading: 729; mmHg
